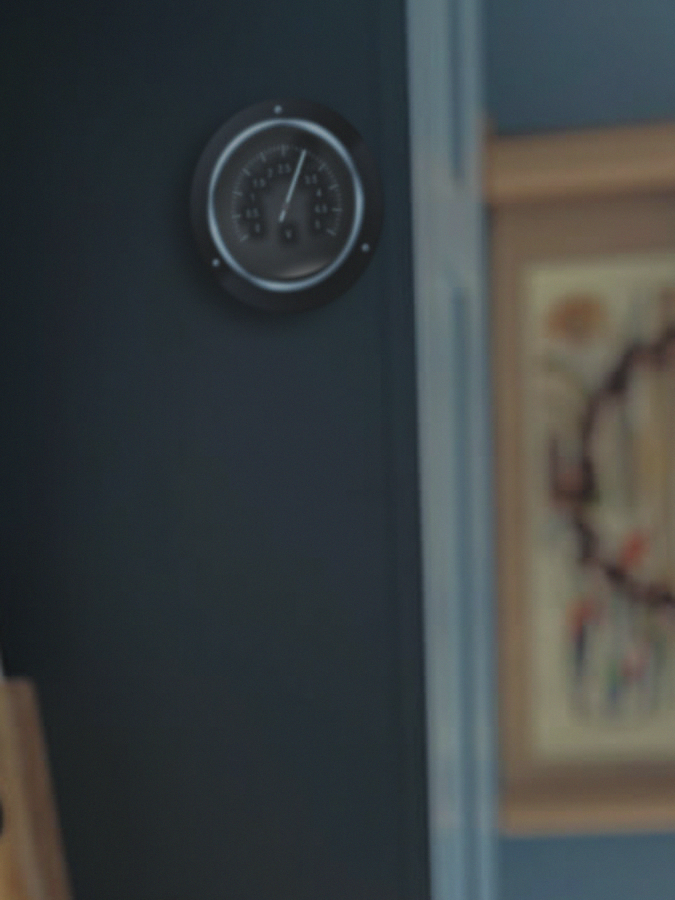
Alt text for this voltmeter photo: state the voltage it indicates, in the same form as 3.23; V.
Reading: 3; V
